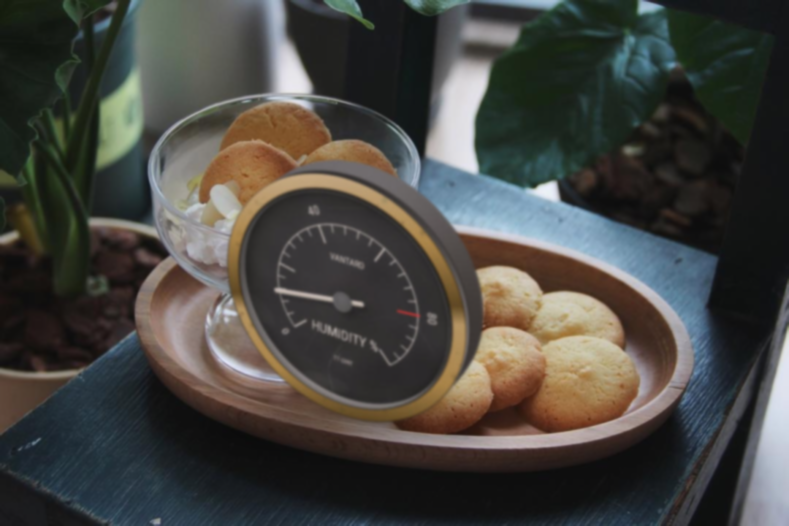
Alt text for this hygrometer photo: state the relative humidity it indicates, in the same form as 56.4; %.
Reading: 12; %
